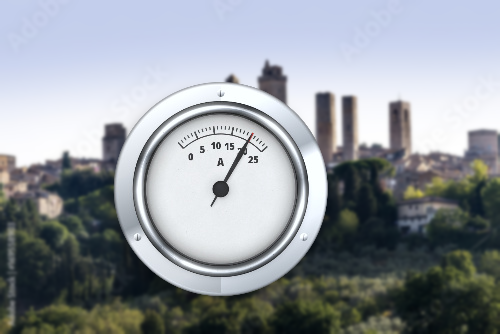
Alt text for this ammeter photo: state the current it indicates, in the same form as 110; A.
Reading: 20; A
